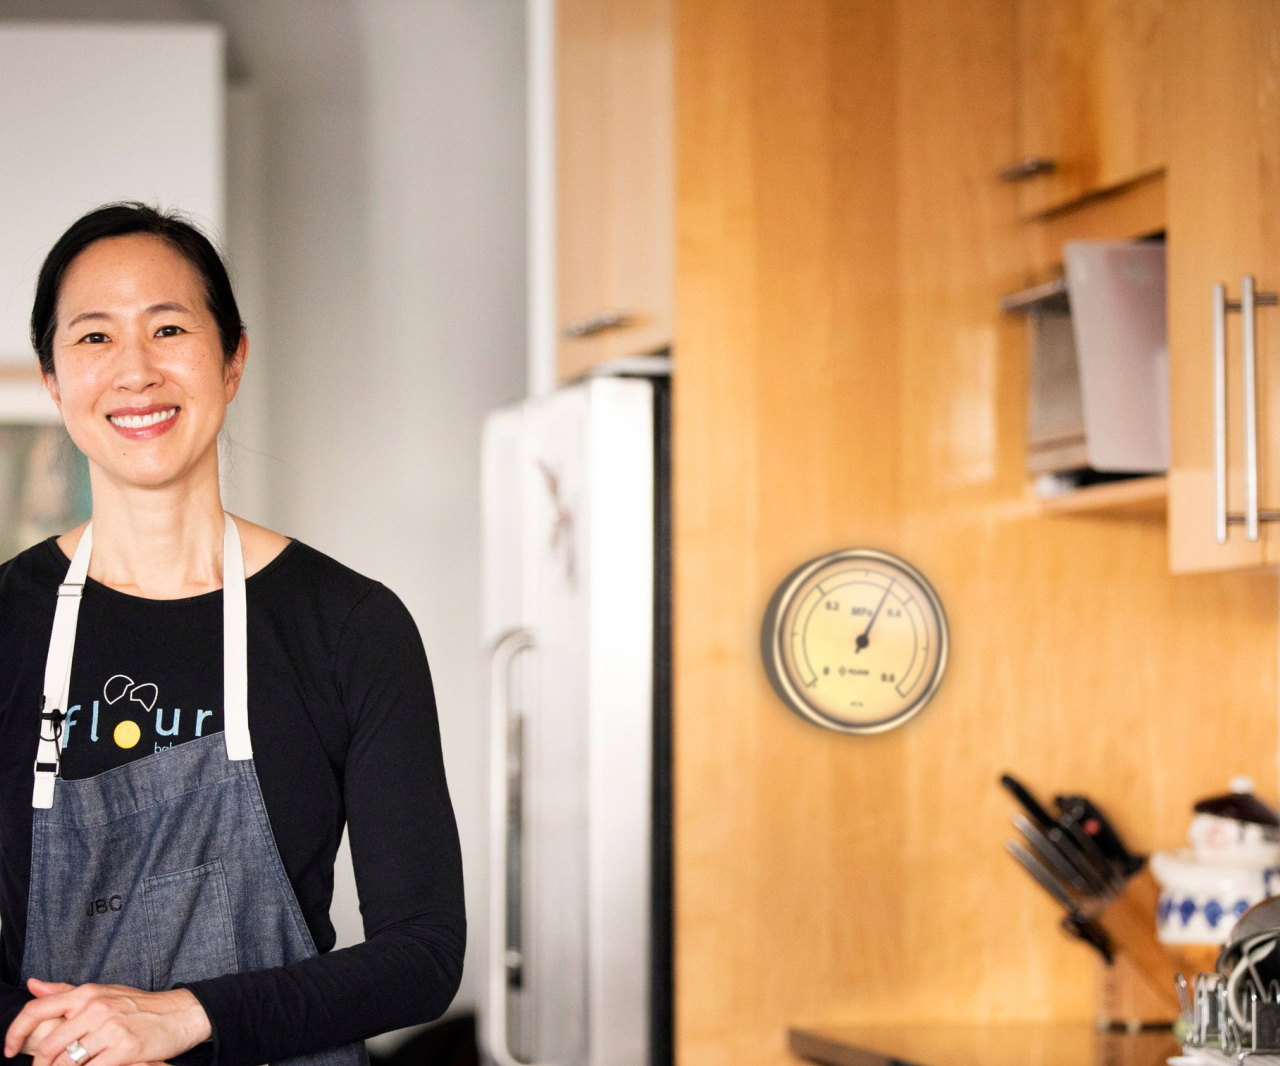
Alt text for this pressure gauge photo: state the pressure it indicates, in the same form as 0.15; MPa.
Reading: 0.35; MPa
